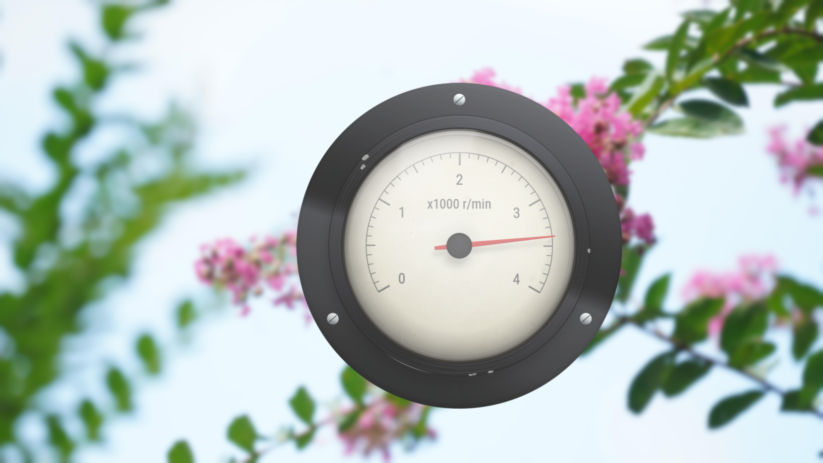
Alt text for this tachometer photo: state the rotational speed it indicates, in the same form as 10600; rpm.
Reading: 3400; rpm
